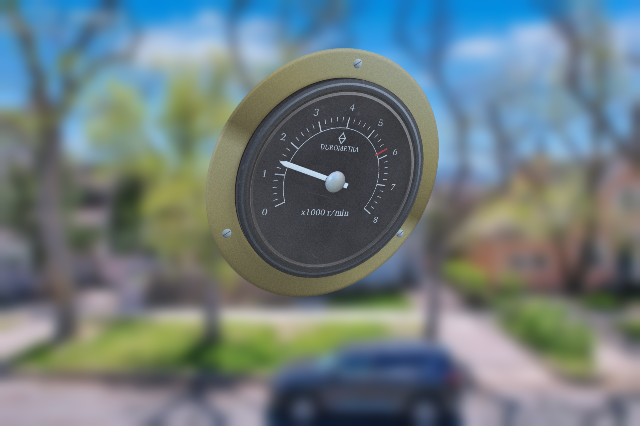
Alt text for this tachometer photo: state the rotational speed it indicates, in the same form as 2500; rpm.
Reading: 1400; rpm
